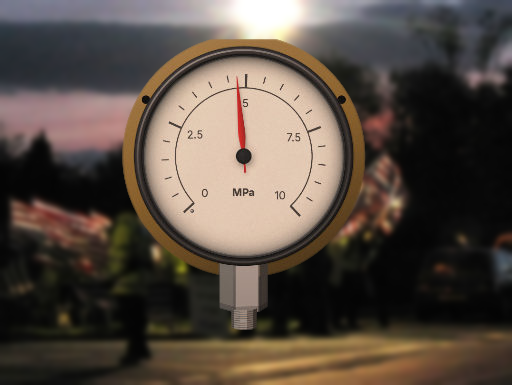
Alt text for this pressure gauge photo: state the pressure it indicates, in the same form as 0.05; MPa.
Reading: 4.75; MPa
